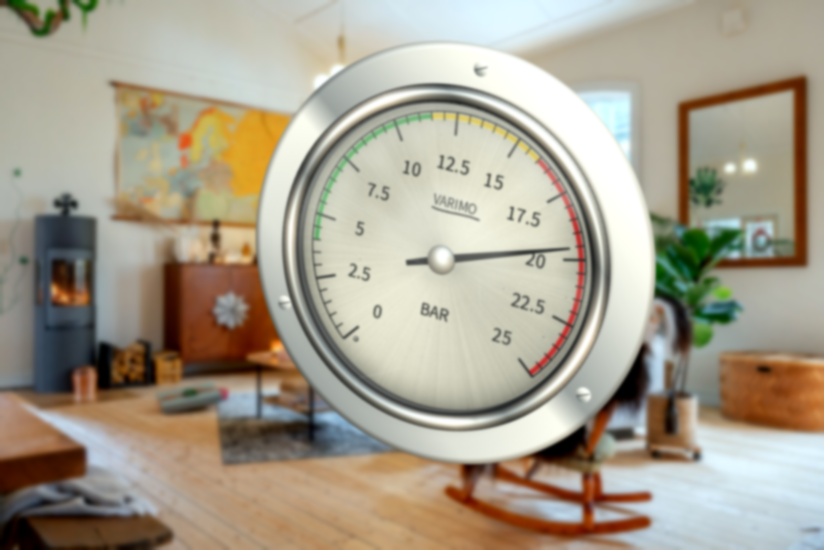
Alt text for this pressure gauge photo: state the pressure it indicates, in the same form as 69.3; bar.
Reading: 19.5; bar
